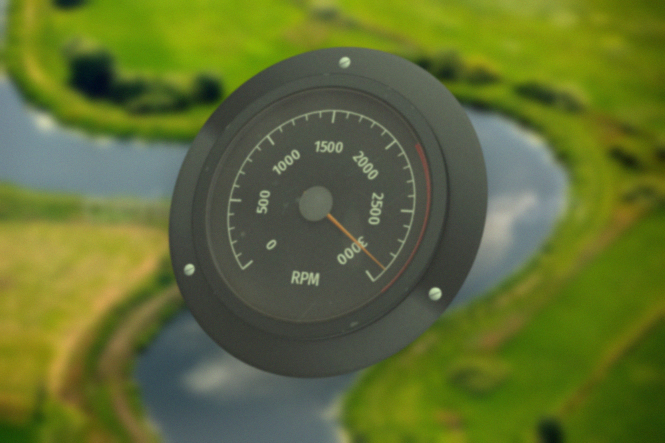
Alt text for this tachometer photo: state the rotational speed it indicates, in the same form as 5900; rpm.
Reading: 2900; rpm
